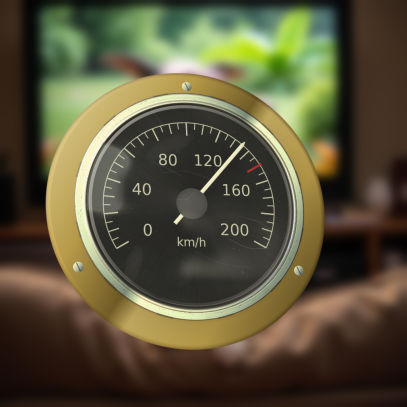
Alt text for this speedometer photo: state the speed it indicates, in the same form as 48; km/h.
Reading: 135; km/h
